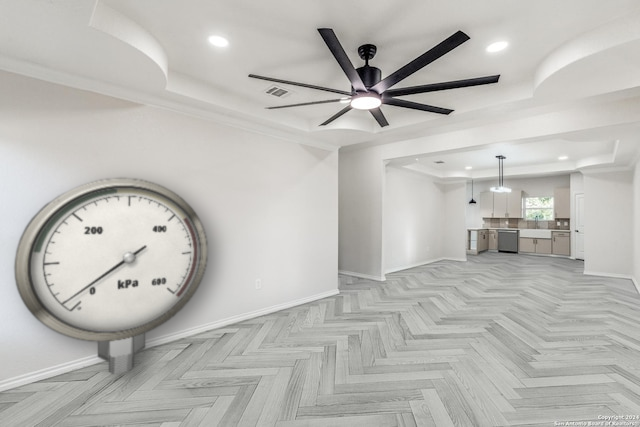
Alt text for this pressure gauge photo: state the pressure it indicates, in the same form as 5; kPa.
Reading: 20; kPa
